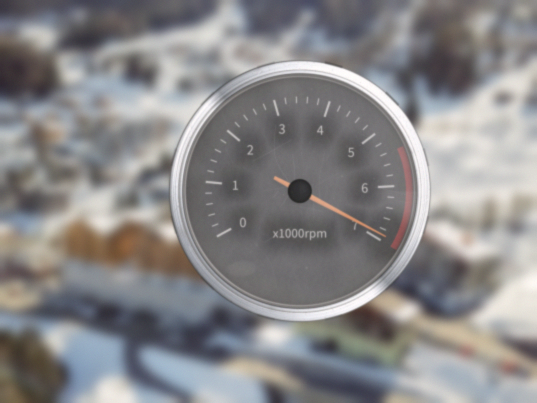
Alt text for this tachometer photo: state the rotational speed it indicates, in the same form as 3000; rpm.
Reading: 6900; rpm
